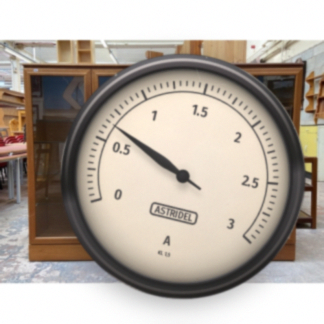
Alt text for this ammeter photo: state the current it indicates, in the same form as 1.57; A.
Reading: 0.65; A
